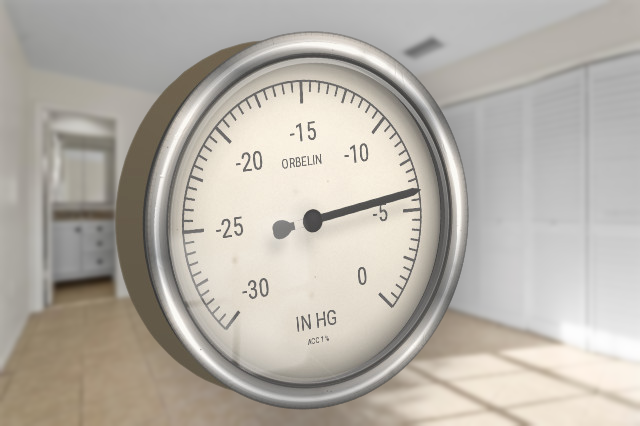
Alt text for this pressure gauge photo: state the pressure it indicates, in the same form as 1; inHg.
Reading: -6; inHg
